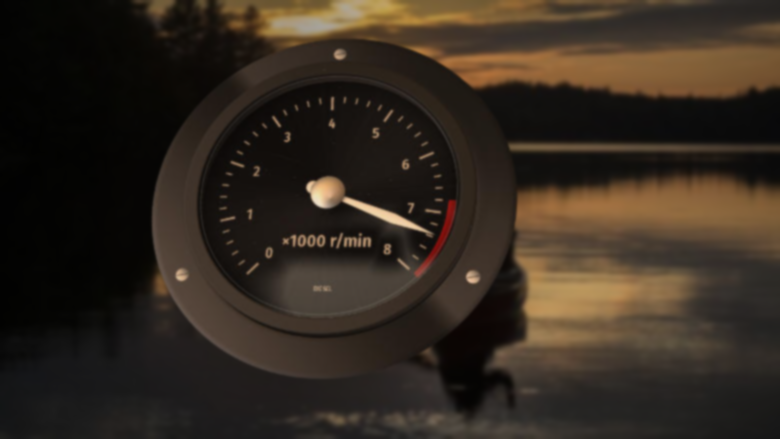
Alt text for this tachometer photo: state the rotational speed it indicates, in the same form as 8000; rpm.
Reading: 7400; rpm
